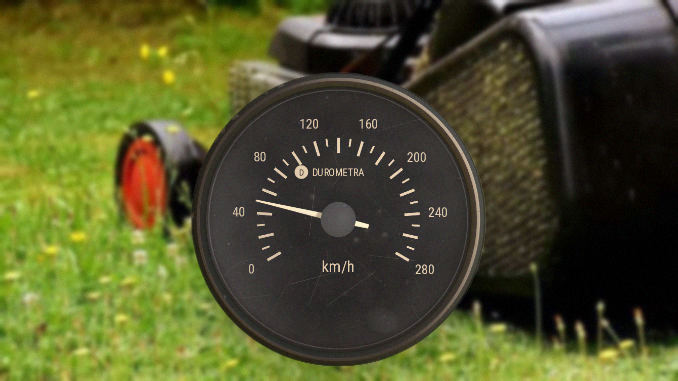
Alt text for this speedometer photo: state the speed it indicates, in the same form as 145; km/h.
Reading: 50; km/h
